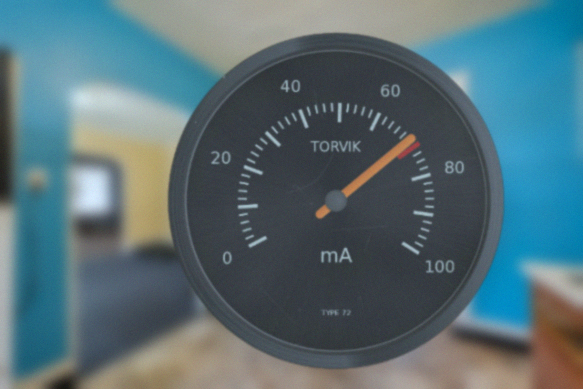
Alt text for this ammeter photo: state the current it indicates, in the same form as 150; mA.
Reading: 70; mA
